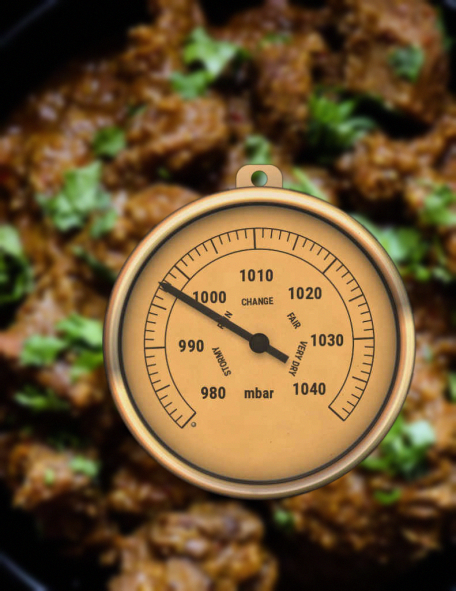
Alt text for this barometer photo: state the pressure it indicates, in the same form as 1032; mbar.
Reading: 997.5; mbar
